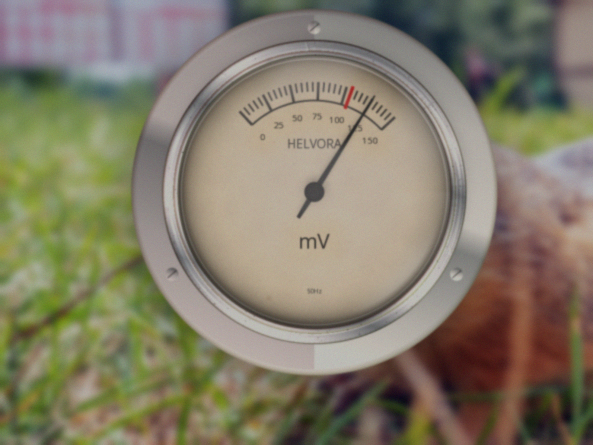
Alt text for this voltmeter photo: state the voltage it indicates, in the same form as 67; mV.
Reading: 125; mV
